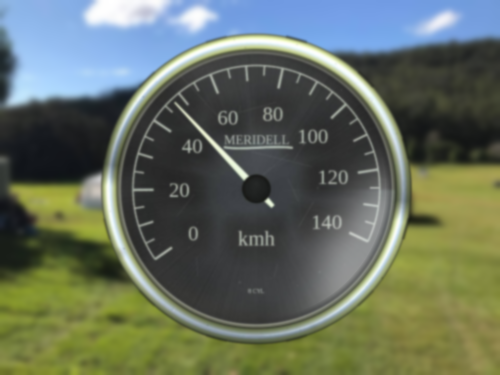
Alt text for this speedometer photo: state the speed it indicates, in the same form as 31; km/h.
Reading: 47.5; km/h
